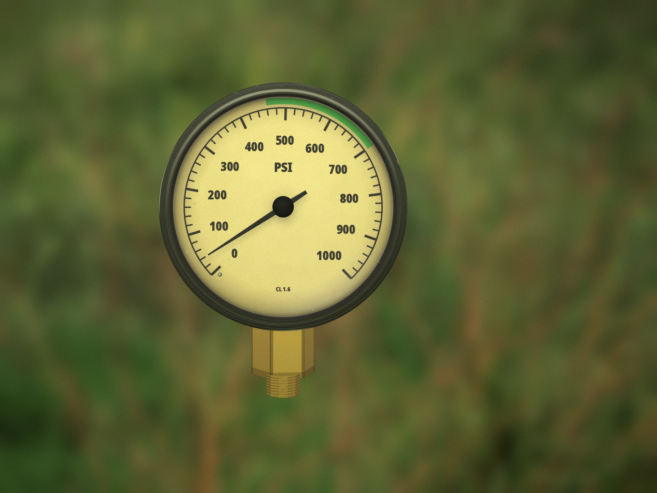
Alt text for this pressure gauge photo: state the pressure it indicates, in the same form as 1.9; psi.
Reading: 40; psi
